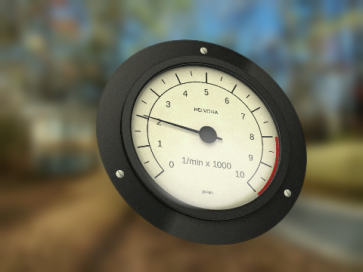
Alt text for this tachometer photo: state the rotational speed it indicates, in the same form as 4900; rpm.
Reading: 2000; rpm
